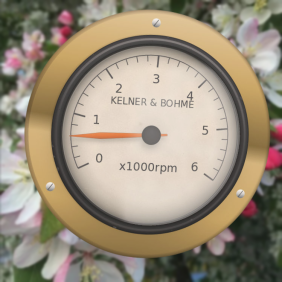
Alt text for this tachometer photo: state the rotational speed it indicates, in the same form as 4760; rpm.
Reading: 600; rpm
